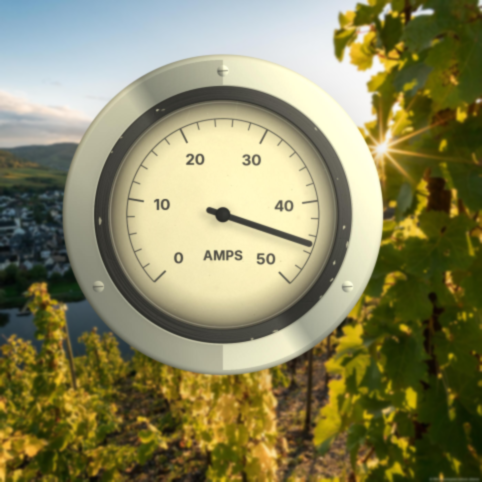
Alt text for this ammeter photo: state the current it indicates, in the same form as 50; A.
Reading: 45; A
